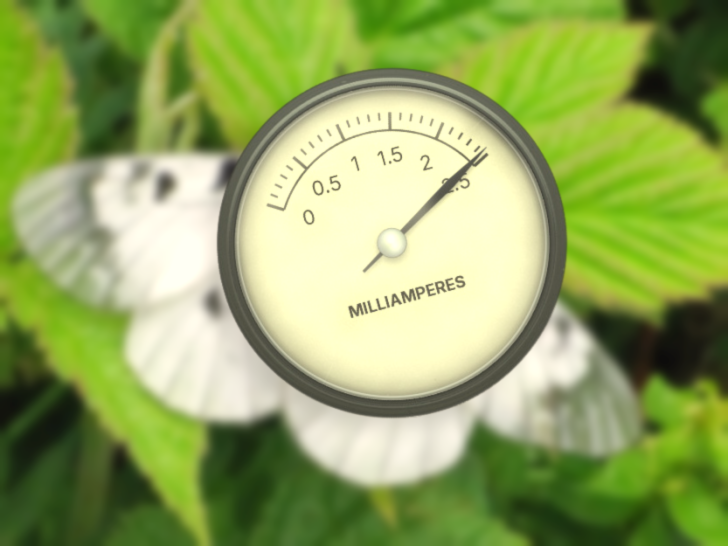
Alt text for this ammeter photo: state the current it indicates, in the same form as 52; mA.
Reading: 2.45; mA
